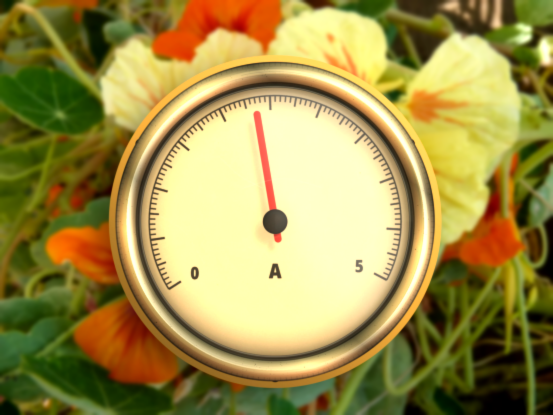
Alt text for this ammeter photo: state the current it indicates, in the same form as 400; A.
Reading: 2.35; A
